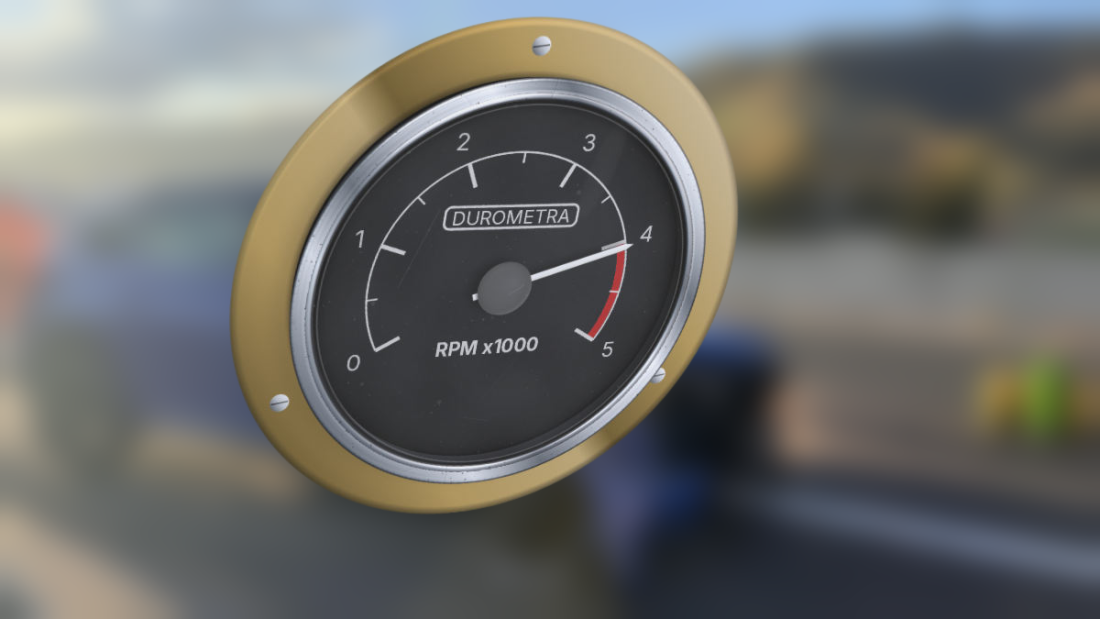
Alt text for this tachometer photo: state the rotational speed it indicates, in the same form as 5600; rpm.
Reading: 4000; rpm
